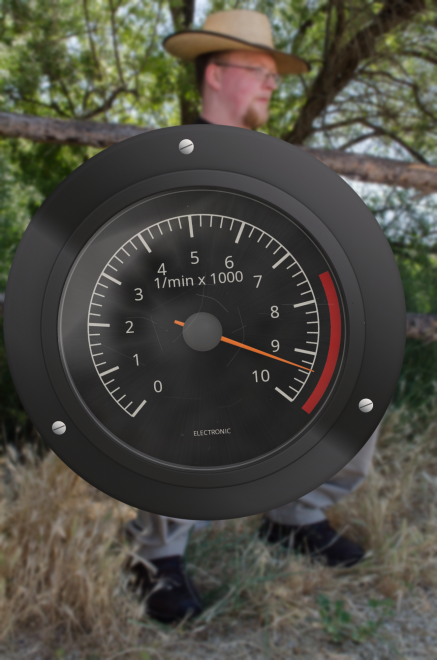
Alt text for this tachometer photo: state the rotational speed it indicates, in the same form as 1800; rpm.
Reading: 9300; rpm
